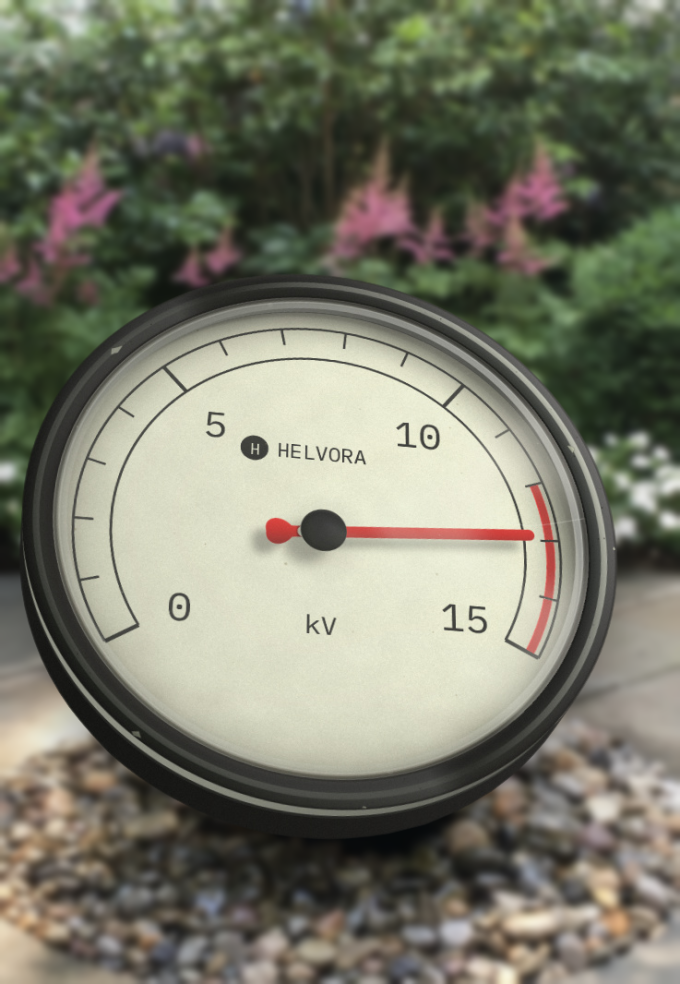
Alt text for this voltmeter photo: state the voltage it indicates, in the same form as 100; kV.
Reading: 13; kV
